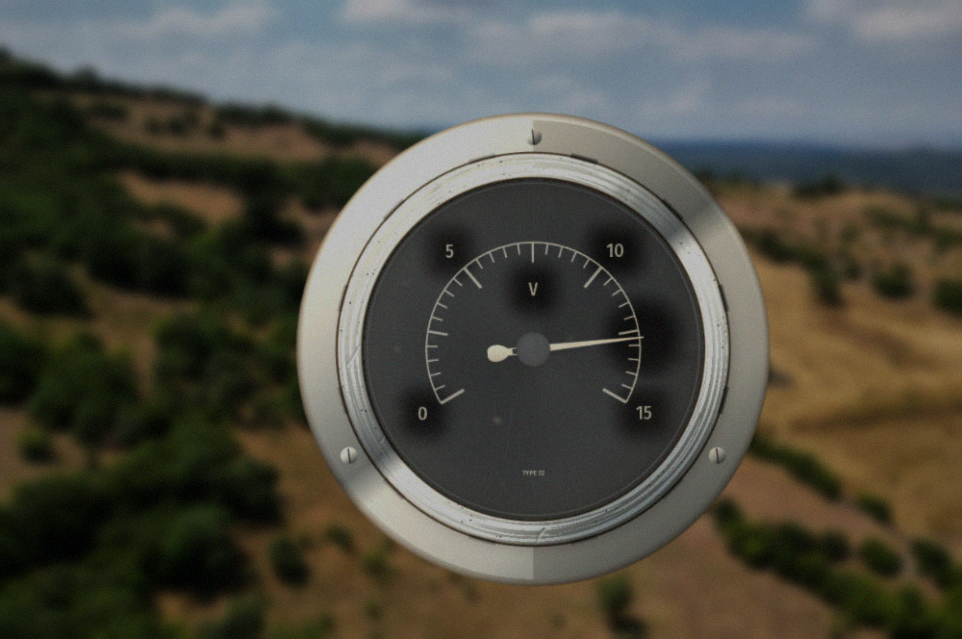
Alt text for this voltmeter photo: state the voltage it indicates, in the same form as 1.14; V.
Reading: 12.75; V
